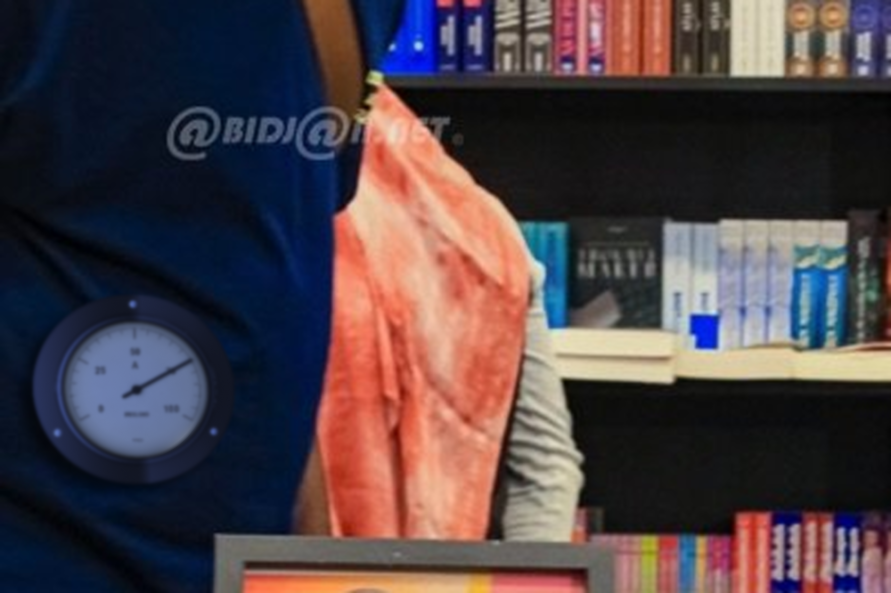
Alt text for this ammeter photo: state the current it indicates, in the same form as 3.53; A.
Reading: 75; A
